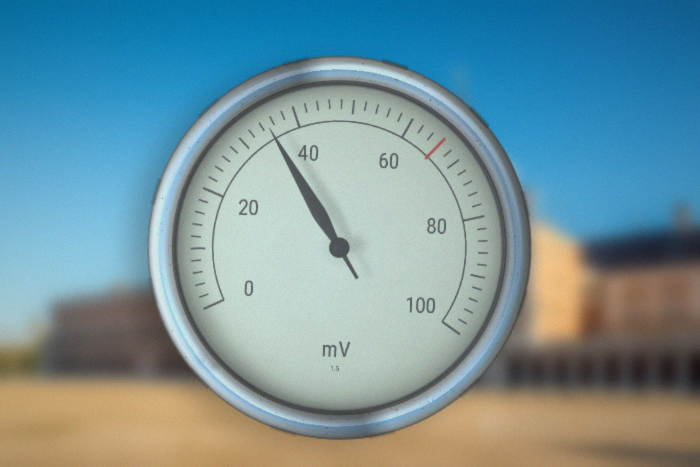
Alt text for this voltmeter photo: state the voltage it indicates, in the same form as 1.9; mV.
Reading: 35; mV
